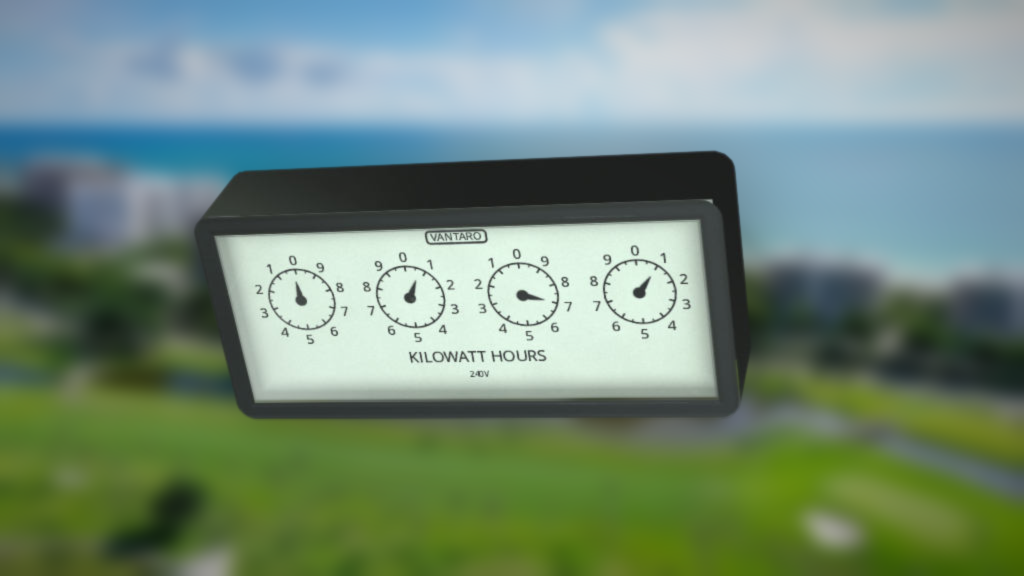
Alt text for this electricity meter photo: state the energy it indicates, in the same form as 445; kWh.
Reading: 71; kWh
